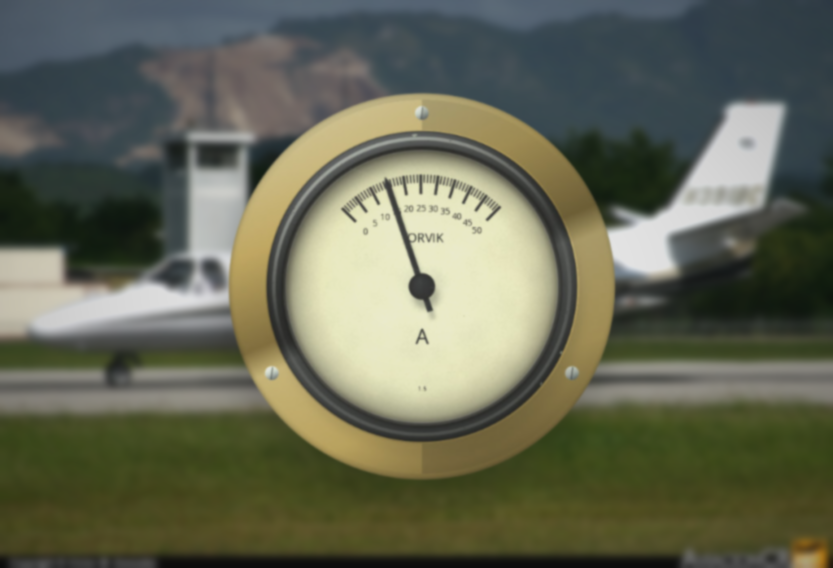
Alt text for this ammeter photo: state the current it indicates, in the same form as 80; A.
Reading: 15; A
